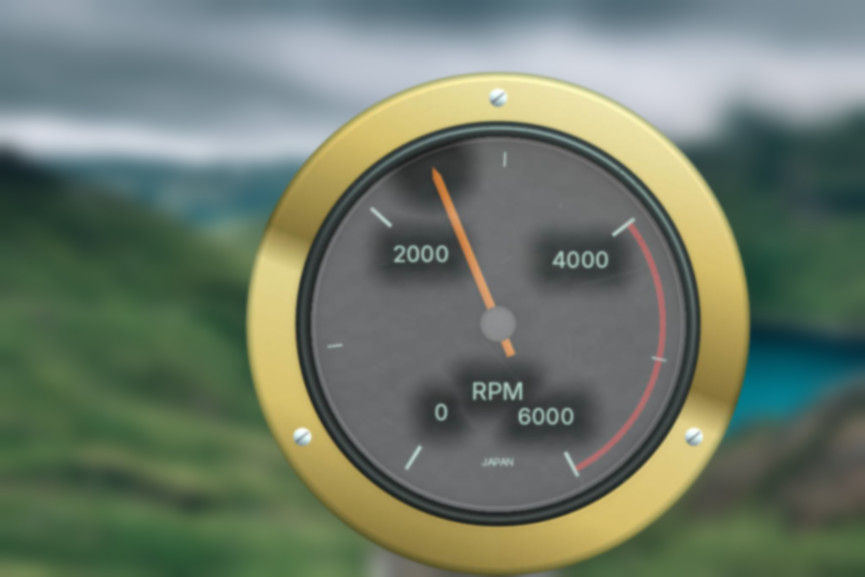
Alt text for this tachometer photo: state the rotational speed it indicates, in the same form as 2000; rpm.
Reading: 2500; rpm
